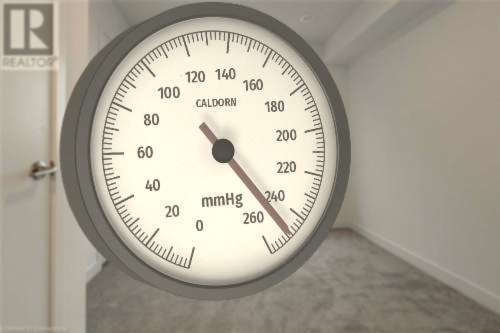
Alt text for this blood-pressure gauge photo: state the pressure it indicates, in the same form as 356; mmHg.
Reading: 250; mmHg
